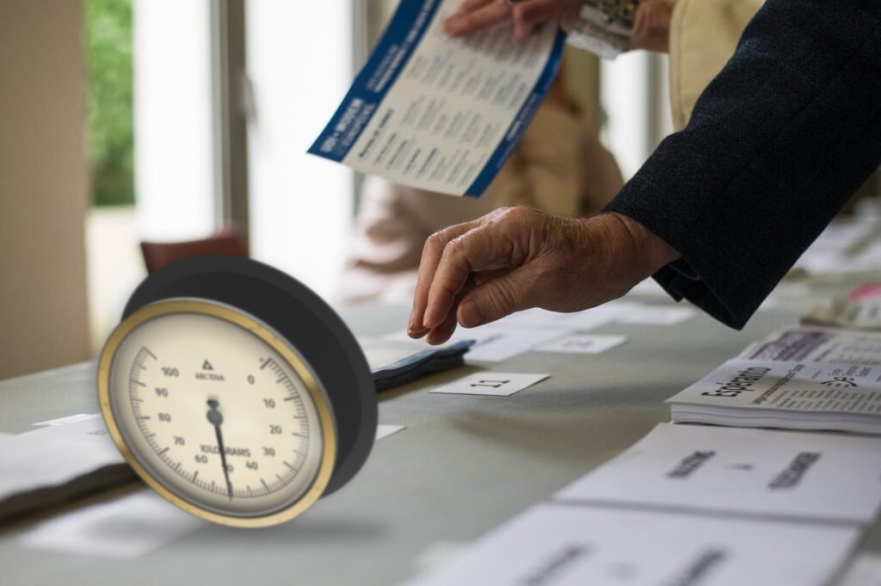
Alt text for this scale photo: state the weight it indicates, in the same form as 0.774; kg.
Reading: 50; kg
